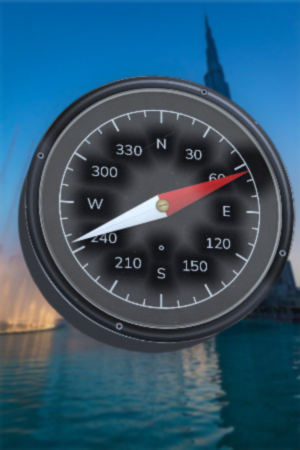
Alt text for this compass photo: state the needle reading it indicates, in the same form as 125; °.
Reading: 65; °
